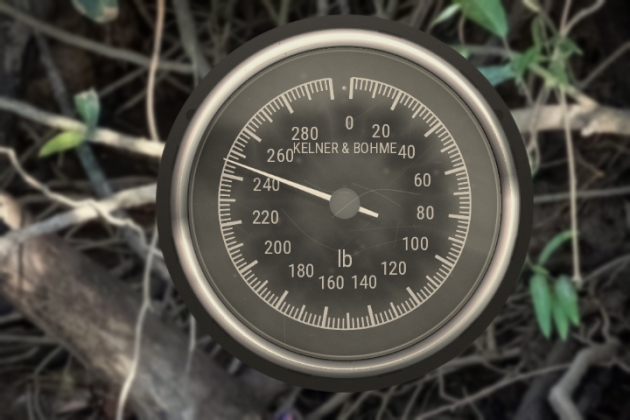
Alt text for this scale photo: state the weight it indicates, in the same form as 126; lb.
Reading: 246; lb
